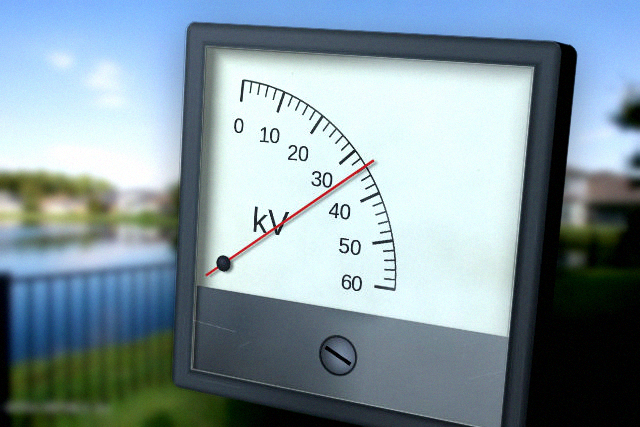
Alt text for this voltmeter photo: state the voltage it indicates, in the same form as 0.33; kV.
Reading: 34; kV
